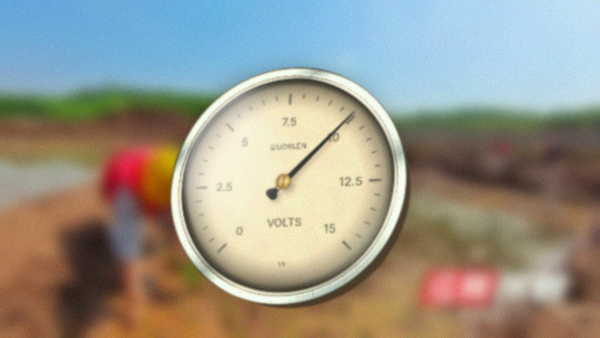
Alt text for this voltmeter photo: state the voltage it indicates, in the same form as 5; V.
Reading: 10; V
